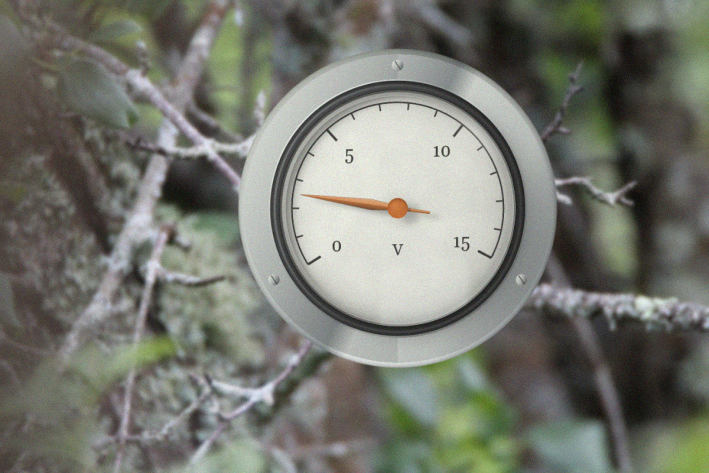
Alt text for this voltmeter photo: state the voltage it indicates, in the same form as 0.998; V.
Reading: 2.5; V
